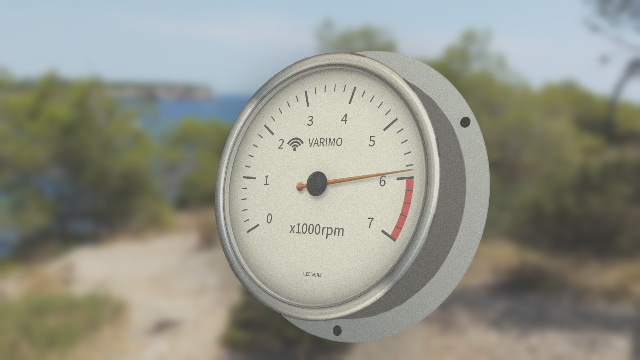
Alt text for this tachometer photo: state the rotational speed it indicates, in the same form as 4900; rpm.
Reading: 5900; rpm
